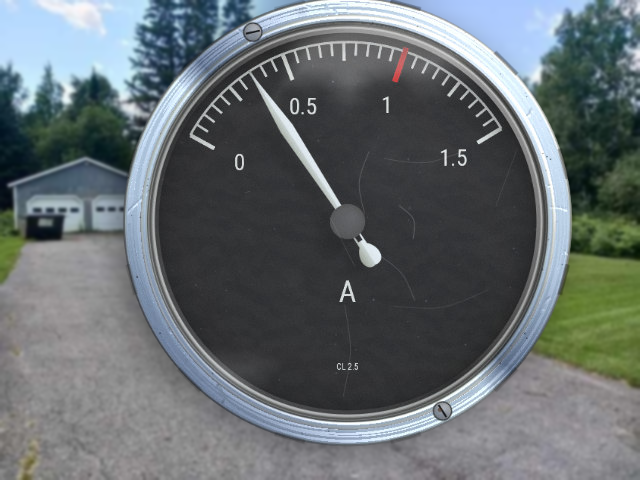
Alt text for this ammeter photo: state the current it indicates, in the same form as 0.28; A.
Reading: 0.35; A
